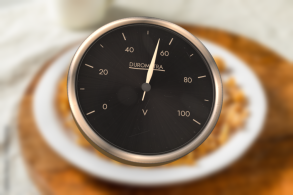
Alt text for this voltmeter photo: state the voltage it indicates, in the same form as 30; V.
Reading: 55; V
